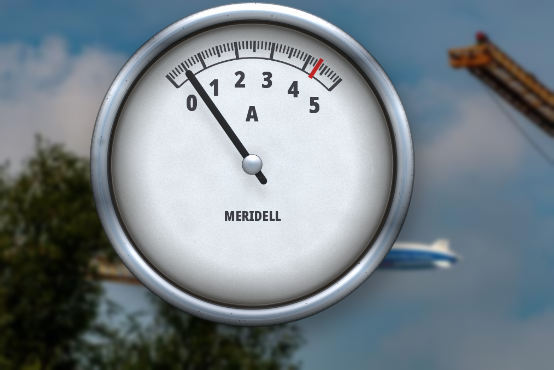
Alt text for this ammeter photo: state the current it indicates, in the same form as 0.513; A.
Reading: 0.5; A
